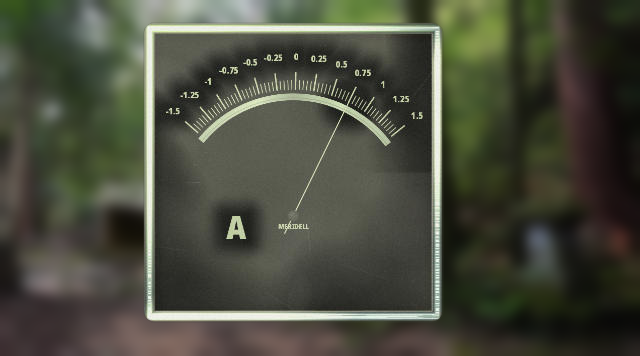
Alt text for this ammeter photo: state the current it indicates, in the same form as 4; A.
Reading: 0.75; A
